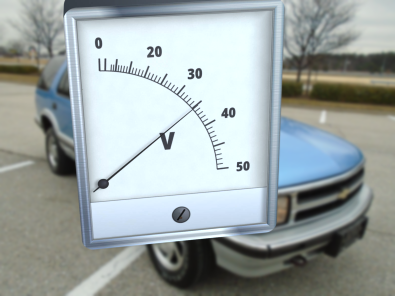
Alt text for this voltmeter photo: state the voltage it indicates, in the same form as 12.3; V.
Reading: 35; V
